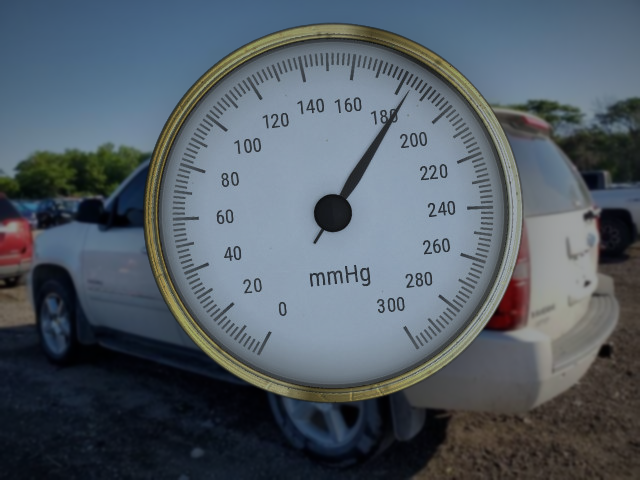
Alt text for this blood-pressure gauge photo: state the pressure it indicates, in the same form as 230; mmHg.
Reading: 184; mmHg
